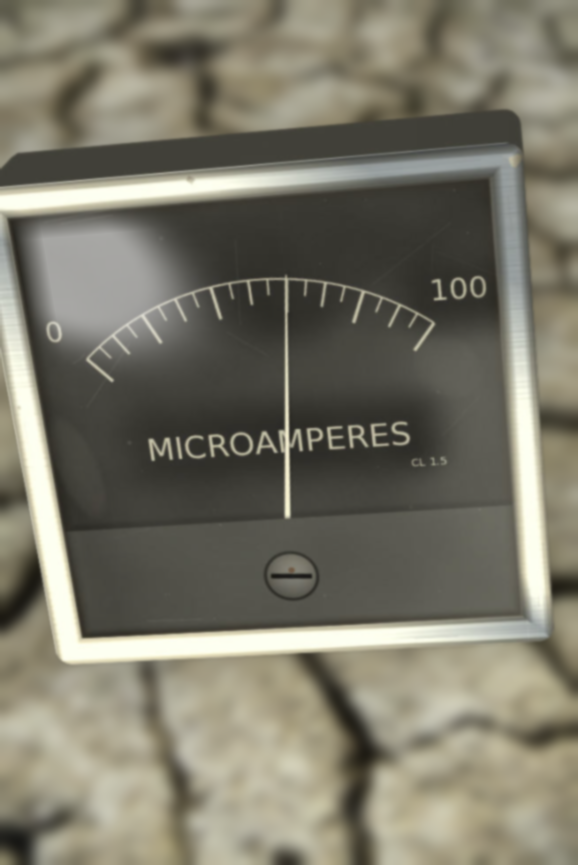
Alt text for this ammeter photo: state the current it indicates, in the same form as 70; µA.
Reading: 60; µA
